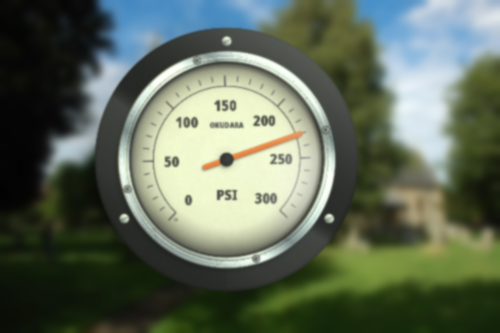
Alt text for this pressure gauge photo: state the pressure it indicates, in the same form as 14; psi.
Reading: 230; psi
